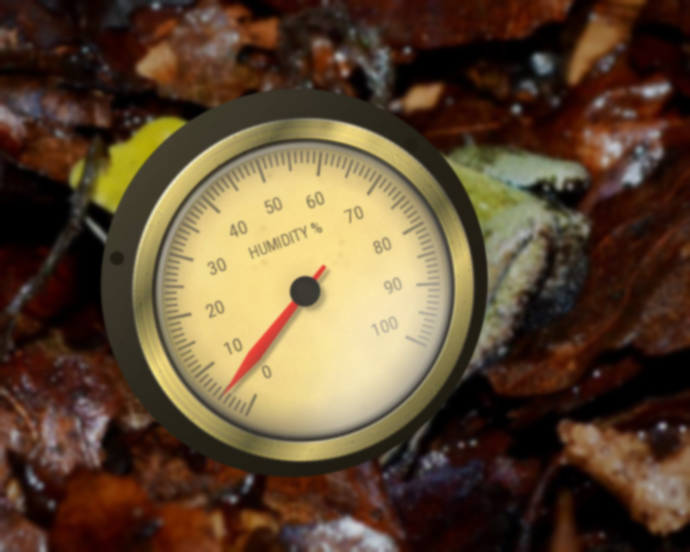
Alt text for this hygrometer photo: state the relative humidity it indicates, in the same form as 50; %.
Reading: 5; %
